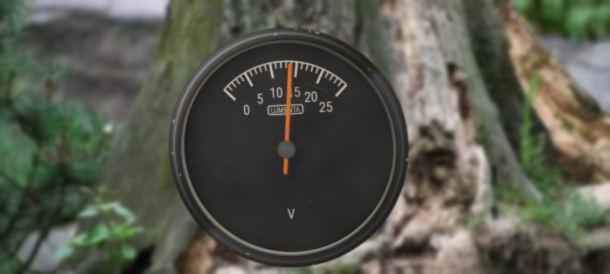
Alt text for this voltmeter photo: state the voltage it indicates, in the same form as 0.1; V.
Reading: 14; V
